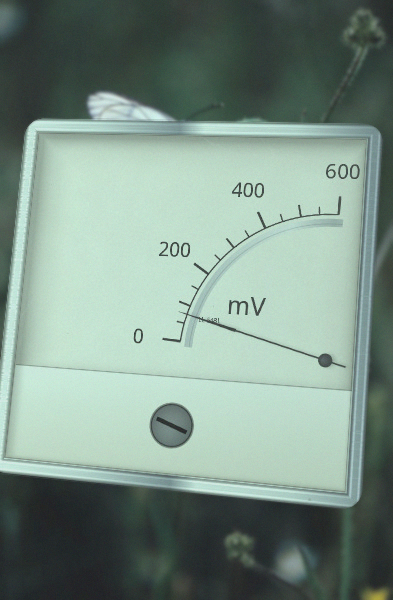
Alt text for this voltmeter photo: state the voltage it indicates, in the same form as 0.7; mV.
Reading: 75; mV
